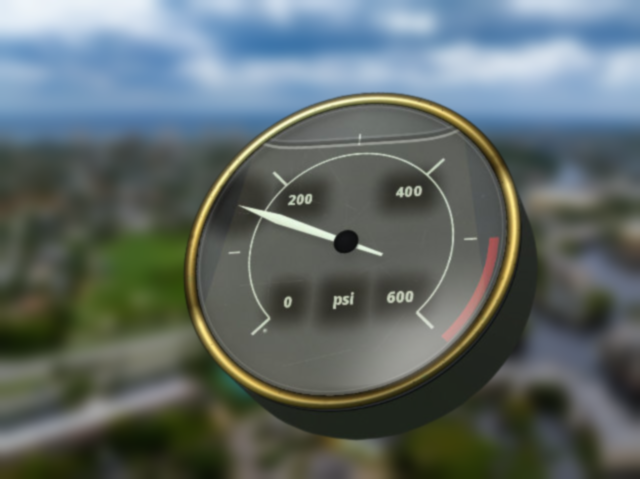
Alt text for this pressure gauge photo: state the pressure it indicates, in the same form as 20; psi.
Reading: 150; psi
